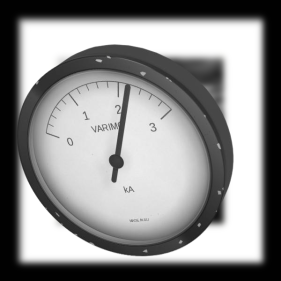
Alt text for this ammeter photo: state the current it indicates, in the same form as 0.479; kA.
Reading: 2.2; kA
